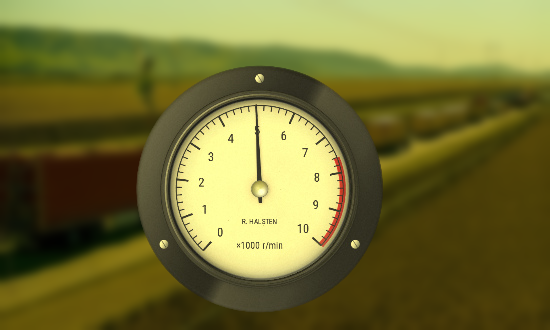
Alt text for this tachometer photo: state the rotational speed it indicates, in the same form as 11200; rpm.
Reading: 5000; rpm
